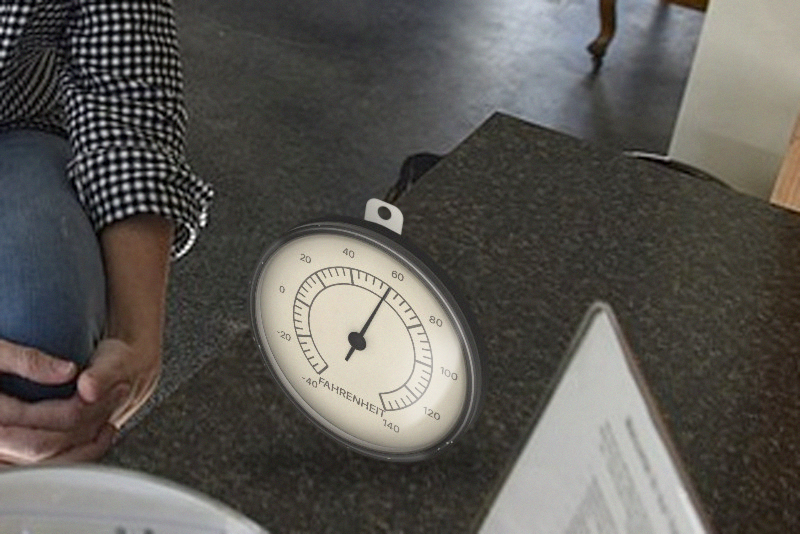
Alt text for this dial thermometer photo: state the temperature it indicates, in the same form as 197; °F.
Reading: 60; °F
